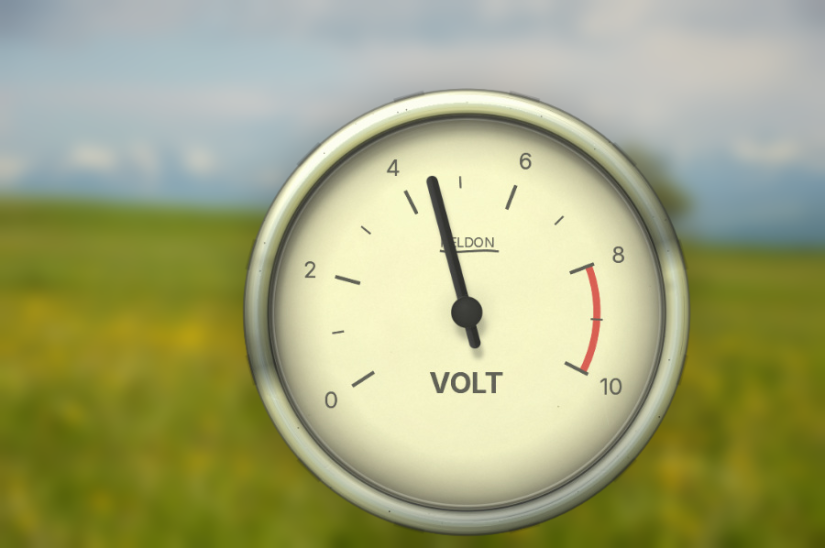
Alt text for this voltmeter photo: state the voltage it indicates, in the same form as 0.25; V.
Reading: 4.5; V
